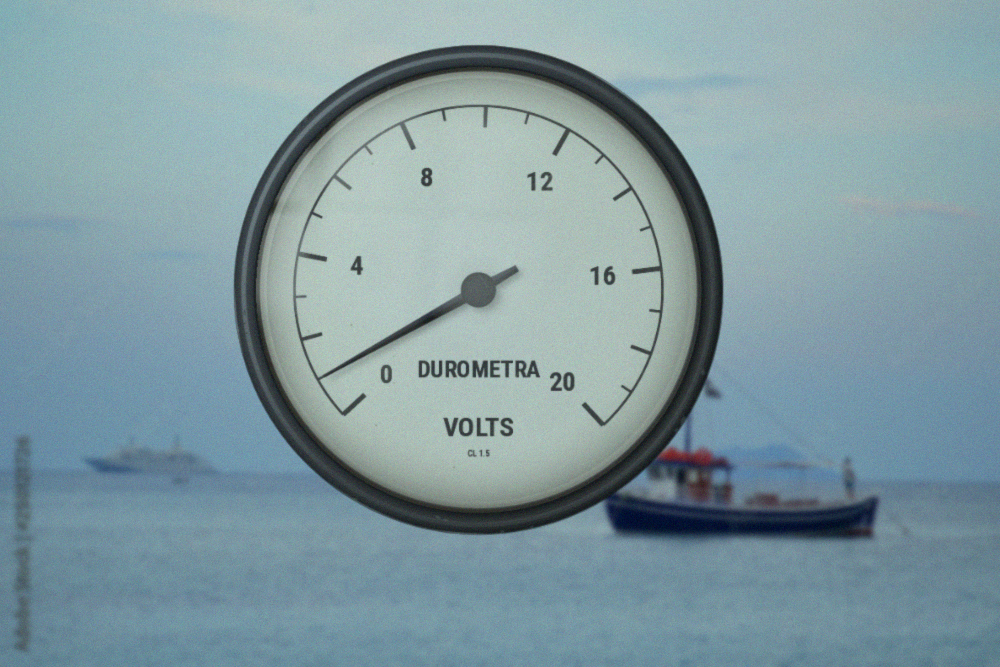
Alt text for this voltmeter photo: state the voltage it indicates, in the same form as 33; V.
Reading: 1; V
